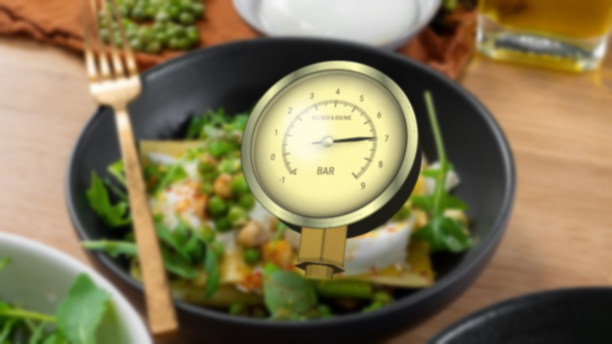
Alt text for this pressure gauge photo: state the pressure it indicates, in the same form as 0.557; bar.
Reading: 7; bar
